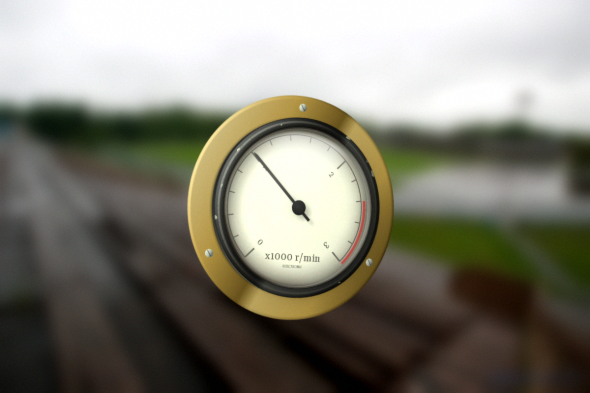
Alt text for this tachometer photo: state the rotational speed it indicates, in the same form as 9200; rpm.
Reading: 1000; rpm
